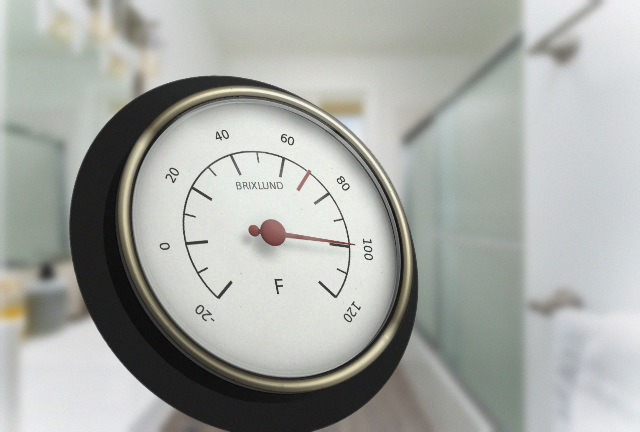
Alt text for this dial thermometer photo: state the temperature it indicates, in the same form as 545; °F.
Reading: 100; °F
